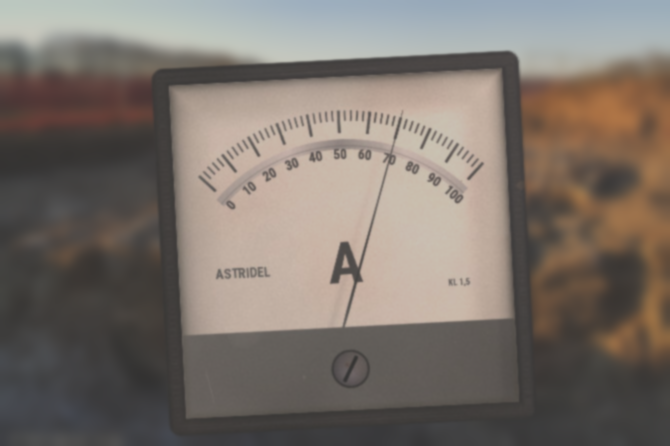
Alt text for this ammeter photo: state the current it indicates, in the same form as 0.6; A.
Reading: 70; A
